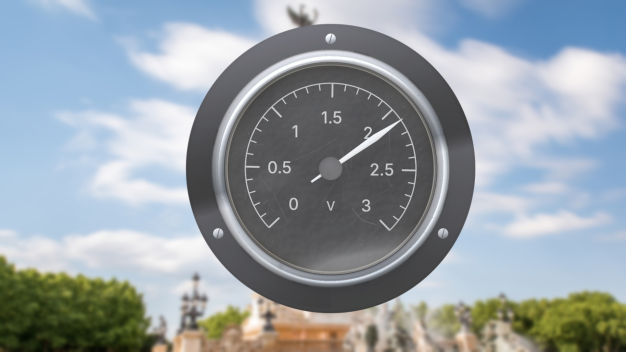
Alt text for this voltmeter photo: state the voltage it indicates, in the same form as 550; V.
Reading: 2.1; V
